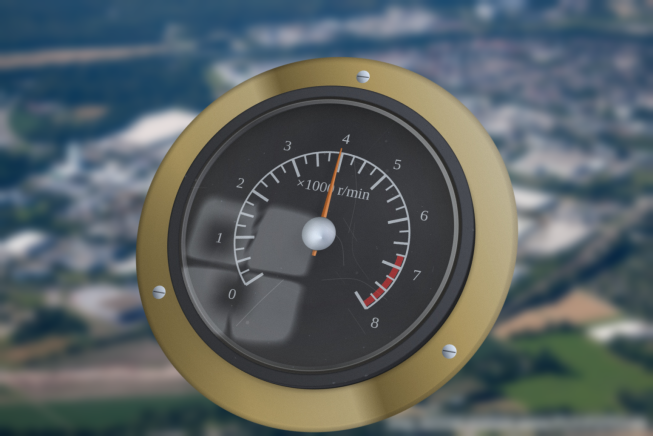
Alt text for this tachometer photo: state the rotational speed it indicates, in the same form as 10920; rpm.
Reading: 4000; rpm
